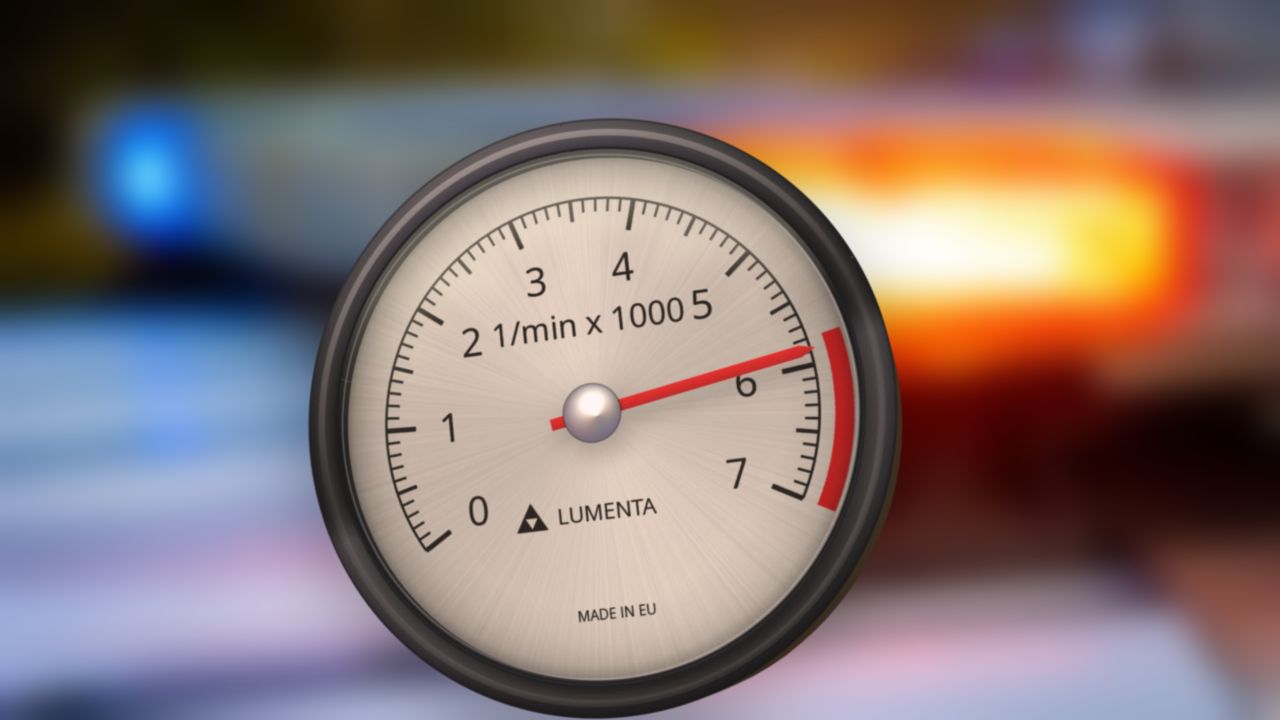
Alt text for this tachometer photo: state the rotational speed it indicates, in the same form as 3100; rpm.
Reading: 5900; rpm
